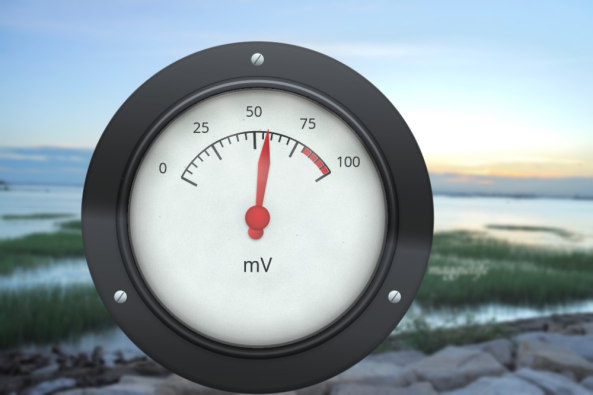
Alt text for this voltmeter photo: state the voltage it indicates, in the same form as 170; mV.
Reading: 57.5; mV
